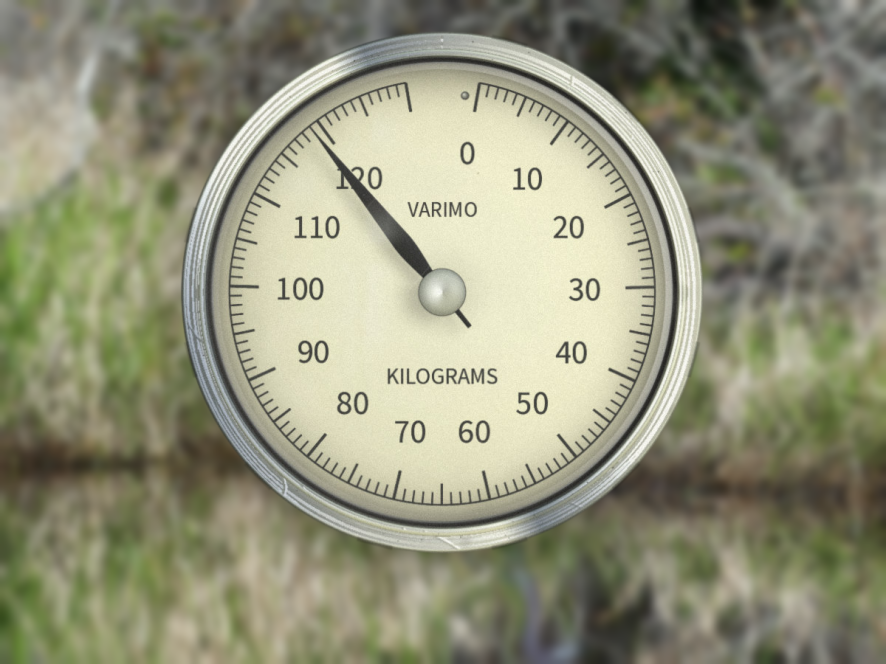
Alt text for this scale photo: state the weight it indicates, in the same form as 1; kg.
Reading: 119; kg
